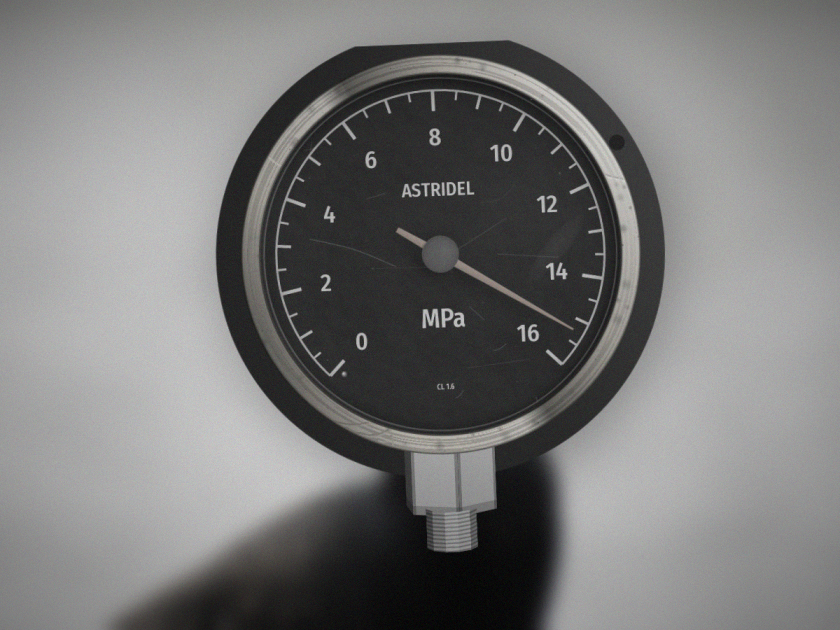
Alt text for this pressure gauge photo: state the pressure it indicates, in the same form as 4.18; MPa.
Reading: 15.25; MPa
